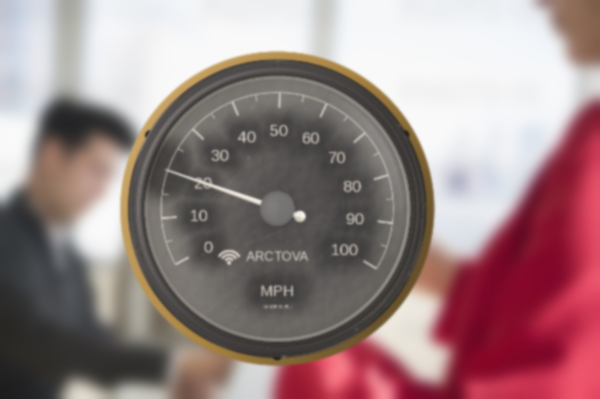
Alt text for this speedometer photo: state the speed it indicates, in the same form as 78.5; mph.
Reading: 20; mph
